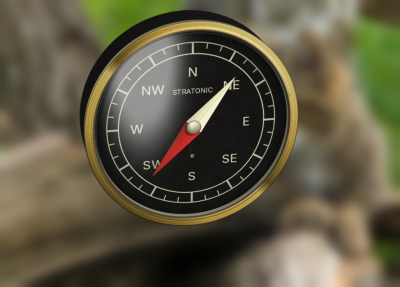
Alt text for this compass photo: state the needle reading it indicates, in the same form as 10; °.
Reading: 220; °
